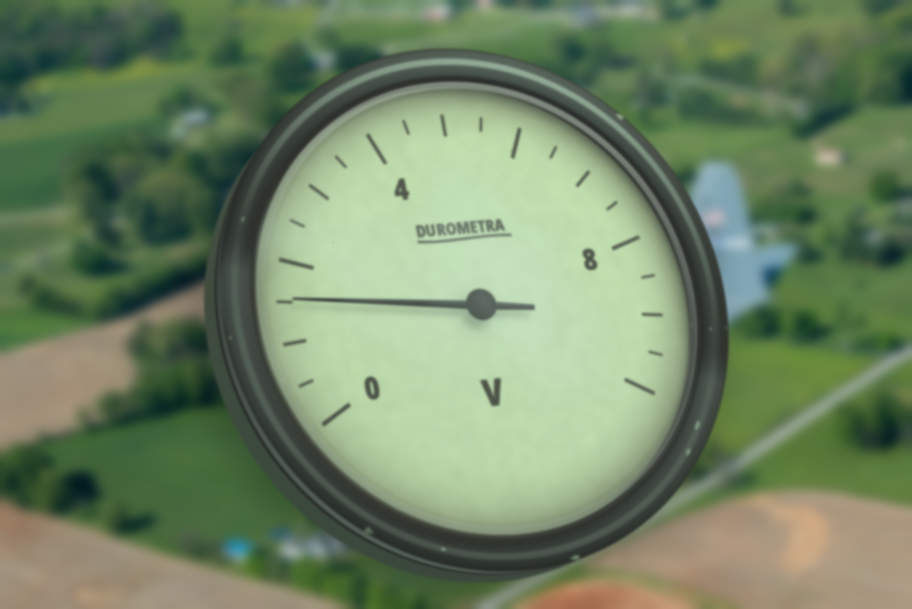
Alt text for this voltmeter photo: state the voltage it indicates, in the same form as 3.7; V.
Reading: 1.5; V
